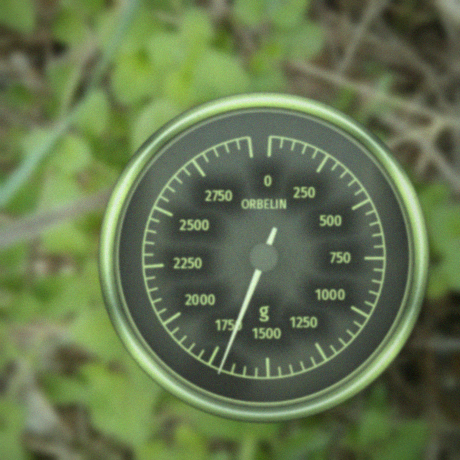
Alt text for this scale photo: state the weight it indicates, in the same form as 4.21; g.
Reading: 1700; g
